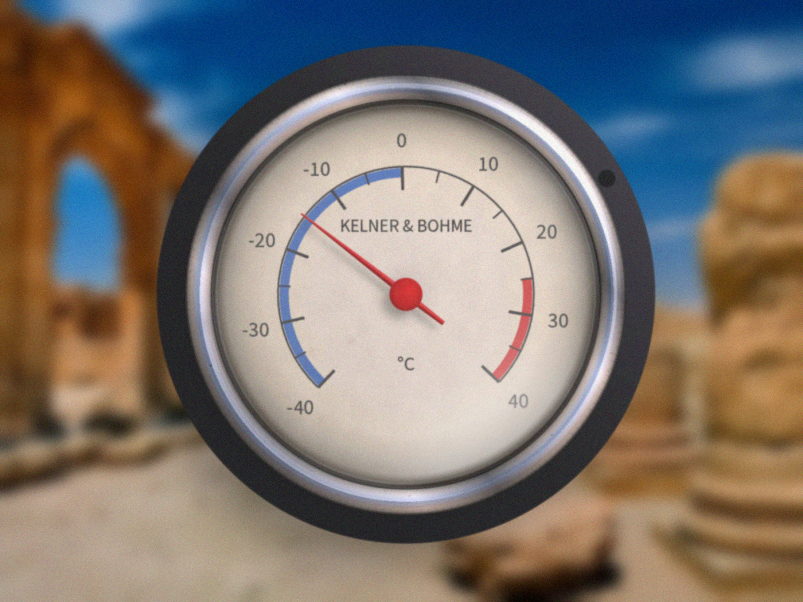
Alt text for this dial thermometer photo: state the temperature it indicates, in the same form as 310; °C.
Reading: -15; °C
